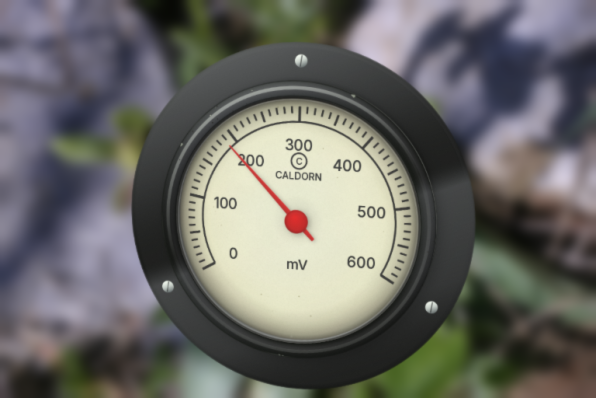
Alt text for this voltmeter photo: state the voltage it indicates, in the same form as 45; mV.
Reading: 190; mV
